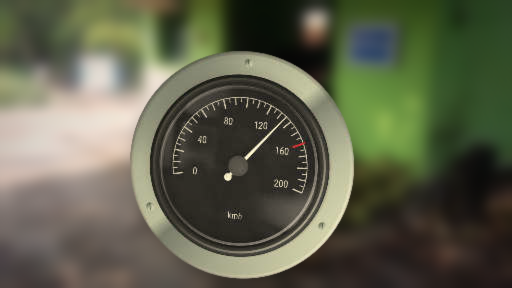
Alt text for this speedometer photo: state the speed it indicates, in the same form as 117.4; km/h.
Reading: 135; km/h
